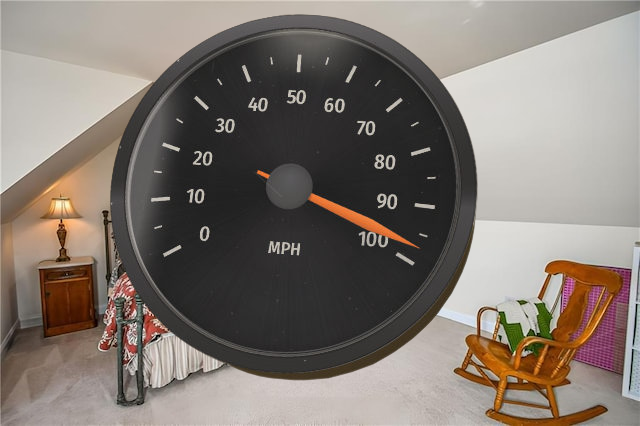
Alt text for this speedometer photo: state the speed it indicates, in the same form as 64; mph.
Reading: 97.5; mph
